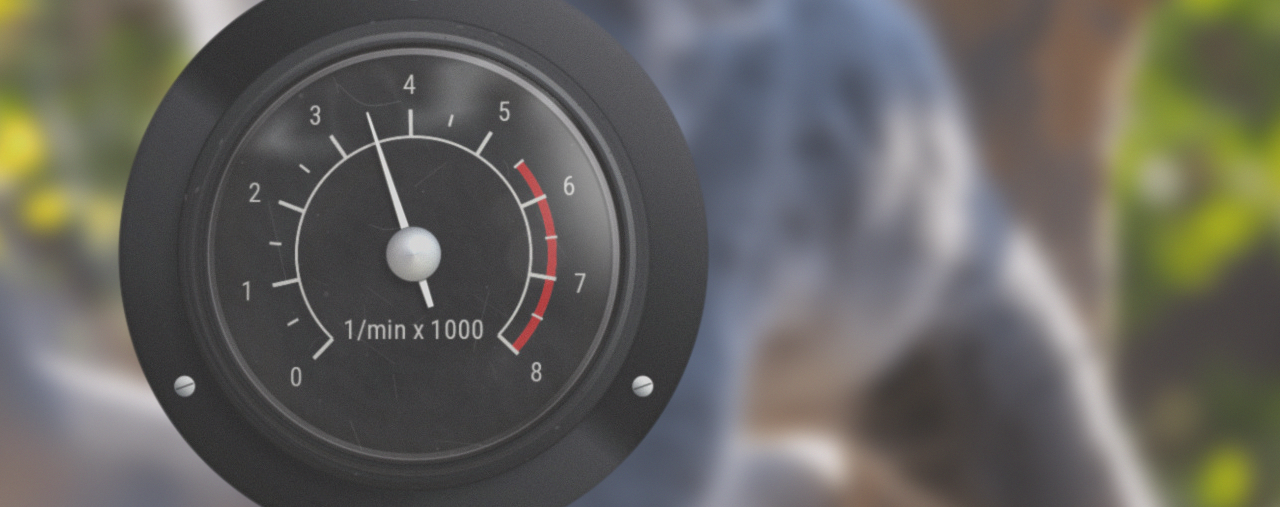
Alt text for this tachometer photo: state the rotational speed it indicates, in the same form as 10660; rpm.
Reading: 3500; rpm
